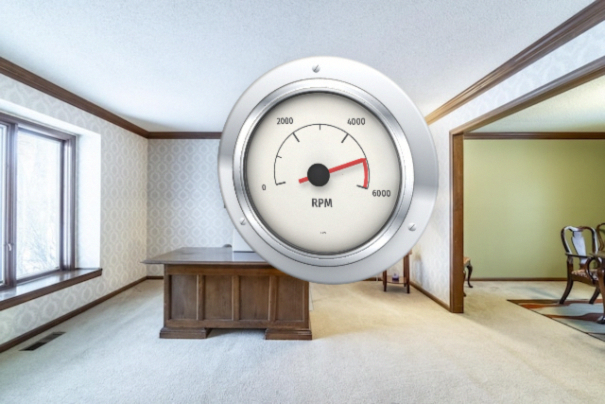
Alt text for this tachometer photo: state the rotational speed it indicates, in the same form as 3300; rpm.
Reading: 5000; rpm
